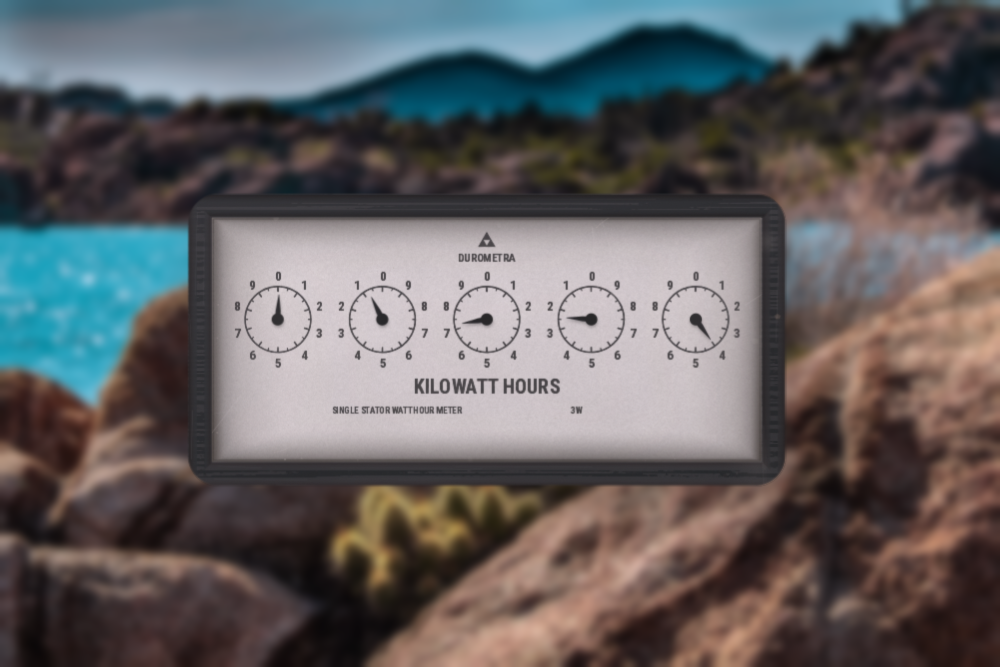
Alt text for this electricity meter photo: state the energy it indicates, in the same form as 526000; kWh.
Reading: 724; kWh
